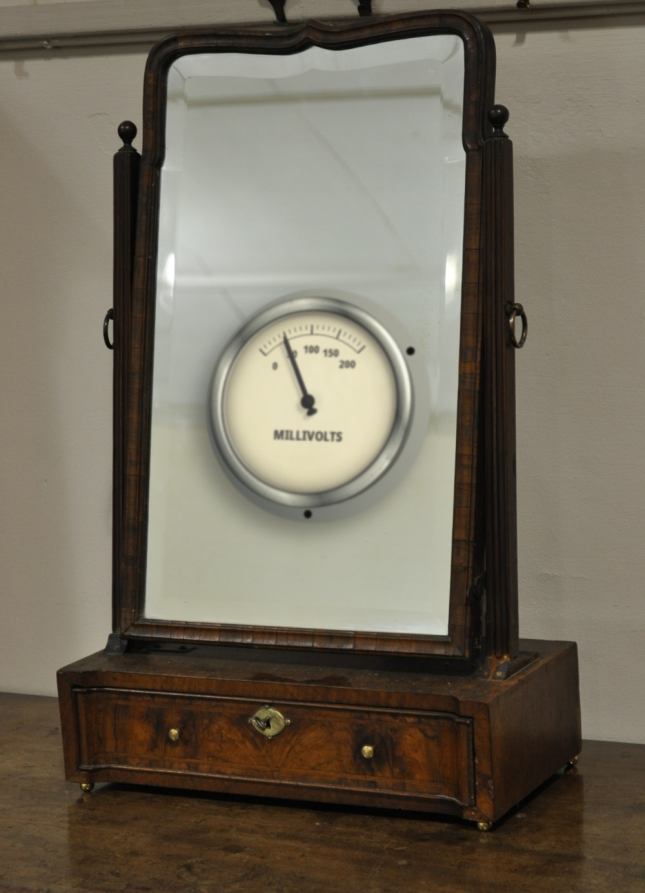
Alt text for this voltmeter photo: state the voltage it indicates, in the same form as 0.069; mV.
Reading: 50; mV
